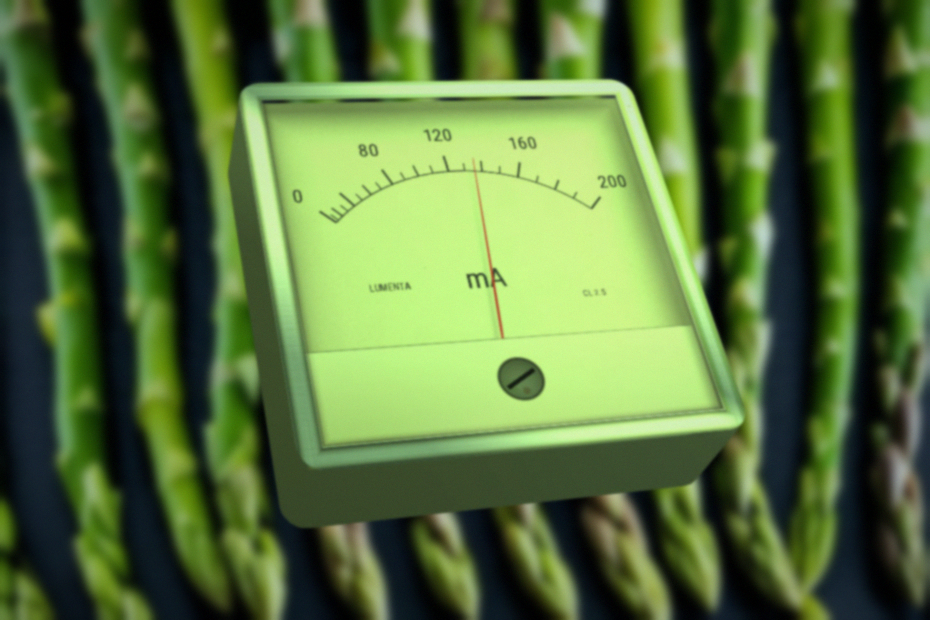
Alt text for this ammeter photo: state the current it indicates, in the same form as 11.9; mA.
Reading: 135; mA
